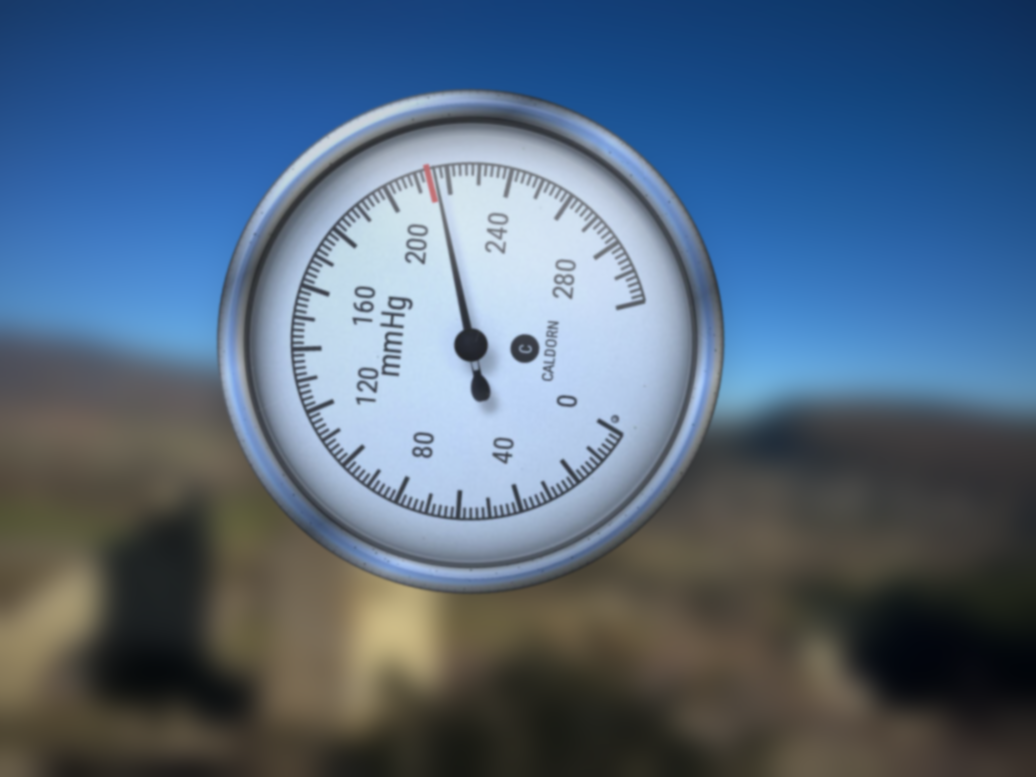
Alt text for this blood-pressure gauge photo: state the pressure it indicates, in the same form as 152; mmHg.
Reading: 216; mmHg
